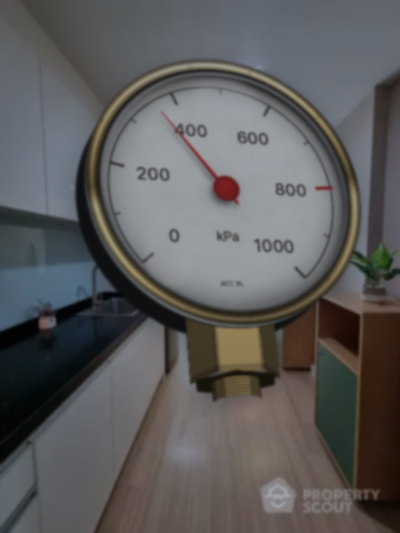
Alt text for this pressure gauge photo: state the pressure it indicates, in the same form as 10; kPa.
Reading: 350; kPa
